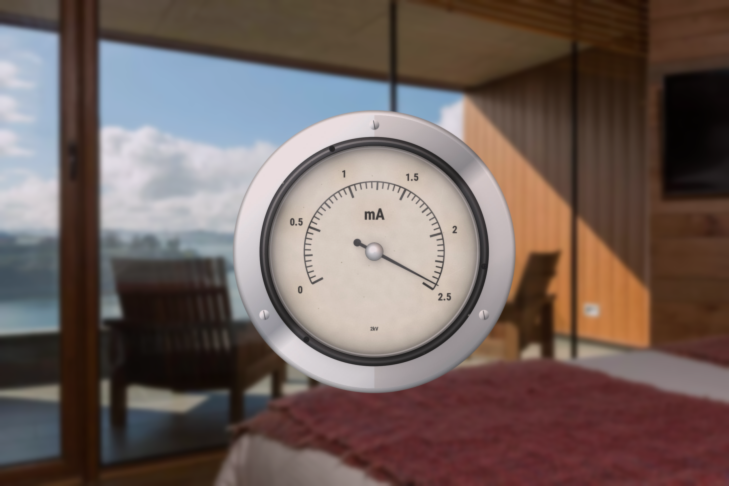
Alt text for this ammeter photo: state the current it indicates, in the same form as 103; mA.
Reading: 2.45; mA
